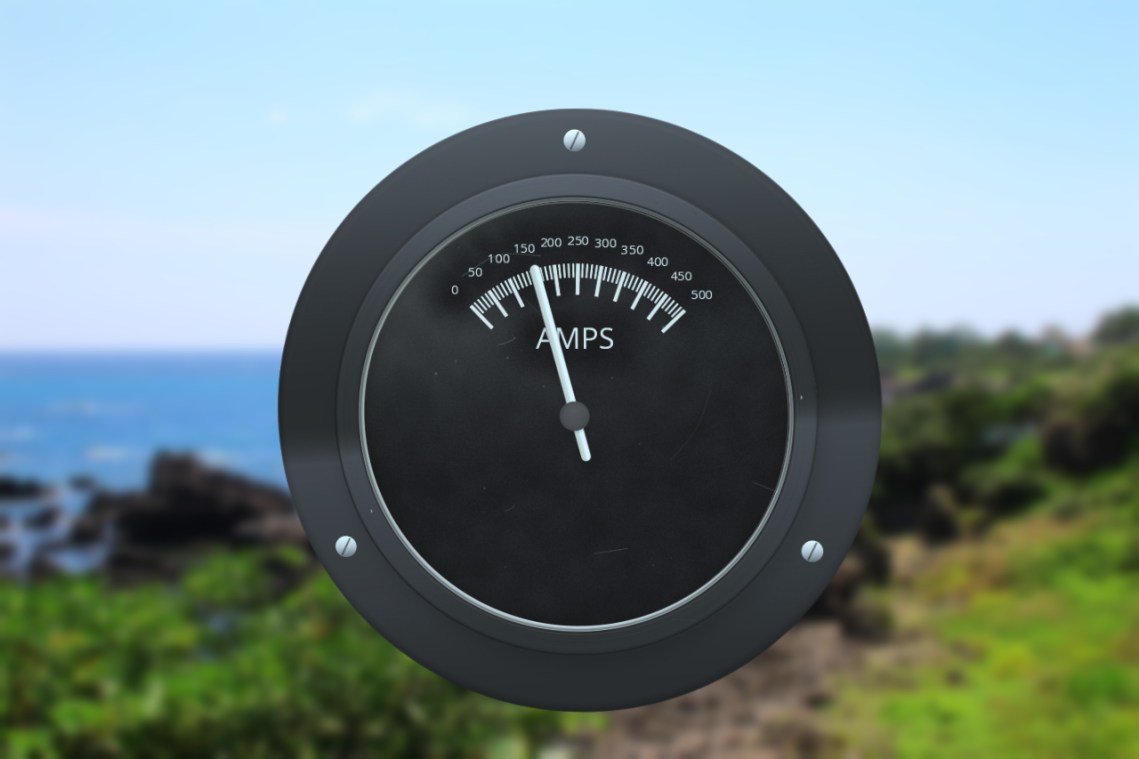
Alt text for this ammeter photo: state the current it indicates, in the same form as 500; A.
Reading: 160; A
